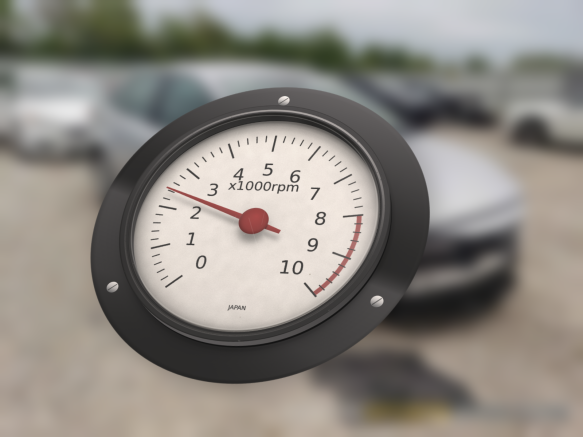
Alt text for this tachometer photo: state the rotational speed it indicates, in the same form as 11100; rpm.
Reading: 2400; rpm
